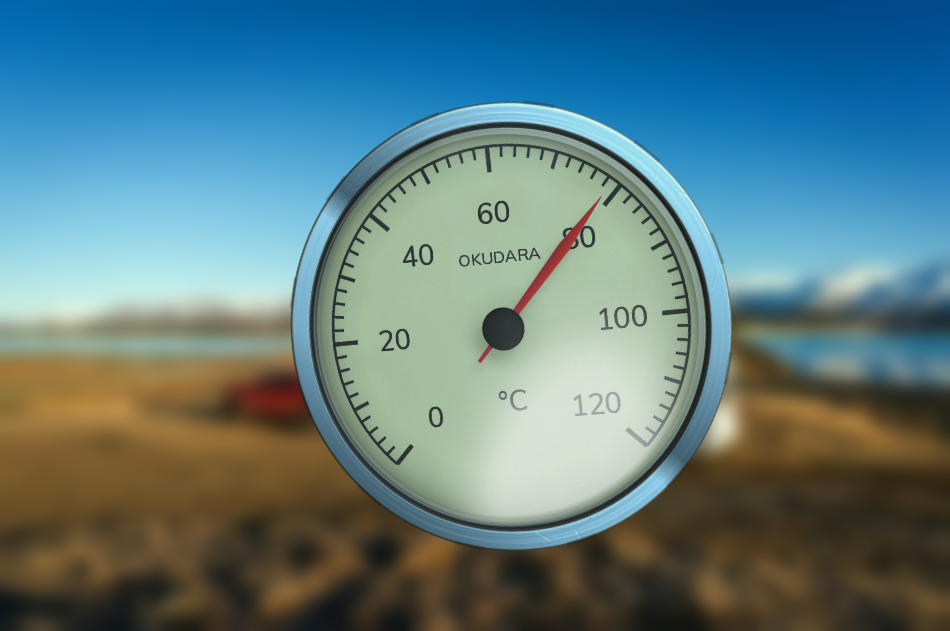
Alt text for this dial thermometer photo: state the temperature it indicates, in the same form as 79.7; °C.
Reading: 79; °C
